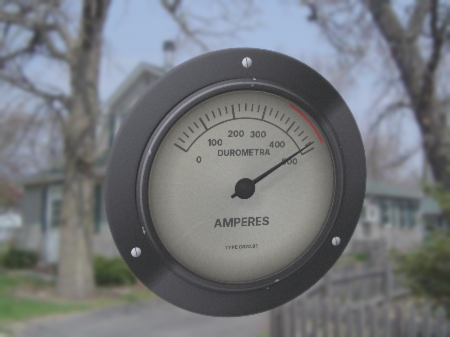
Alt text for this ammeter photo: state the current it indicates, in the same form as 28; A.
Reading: 480; A
